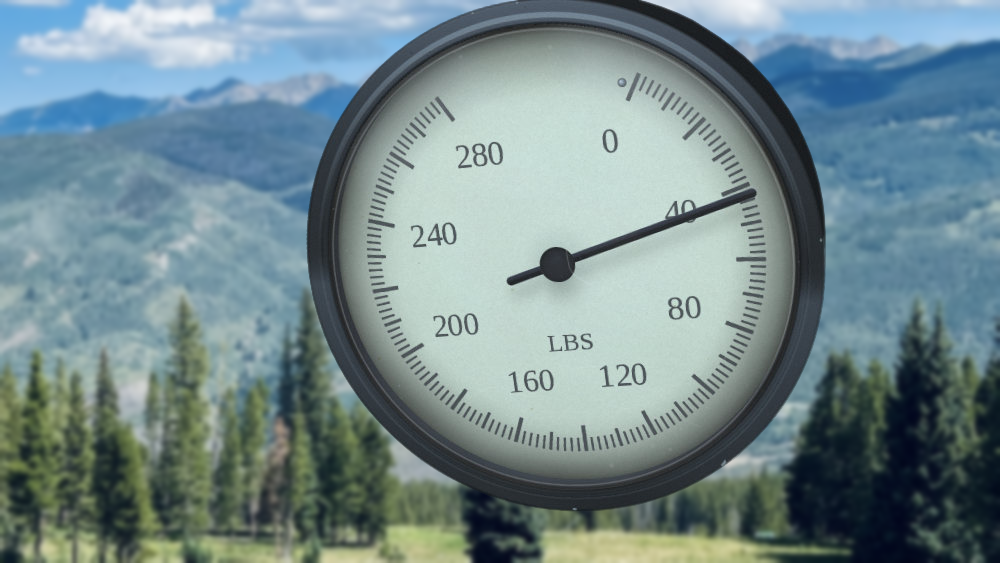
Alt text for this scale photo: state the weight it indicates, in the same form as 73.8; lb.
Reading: 42; lb
